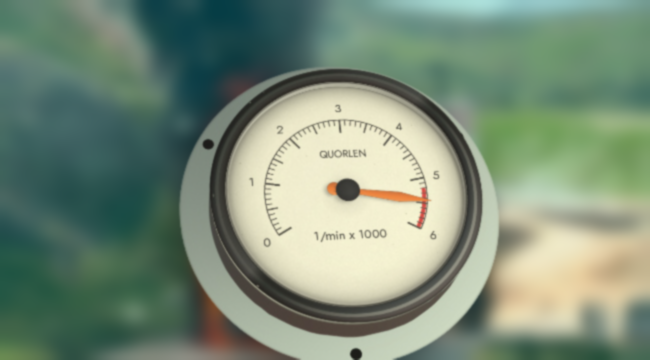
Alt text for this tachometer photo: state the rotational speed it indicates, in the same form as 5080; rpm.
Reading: 5500; rpm
